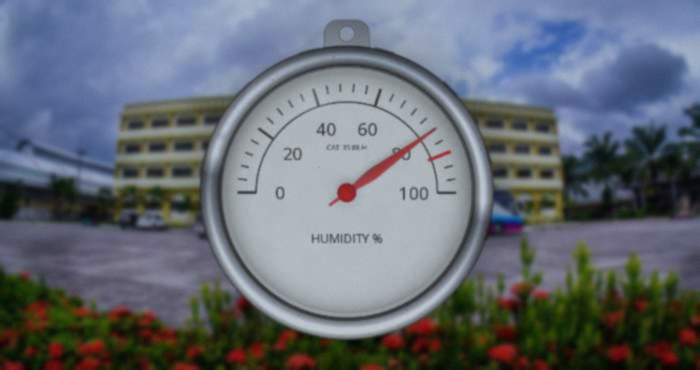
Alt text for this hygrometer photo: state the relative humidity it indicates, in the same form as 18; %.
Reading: 80; %
